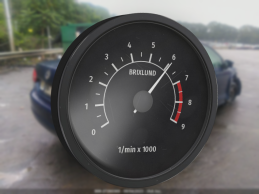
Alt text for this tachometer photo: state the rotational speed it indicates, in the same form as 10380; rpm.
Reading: 6000; rpm
